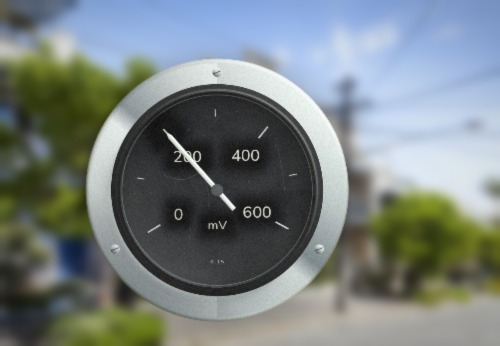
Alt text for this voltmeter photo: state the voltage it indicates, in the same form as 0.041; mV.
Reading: 200; mV
